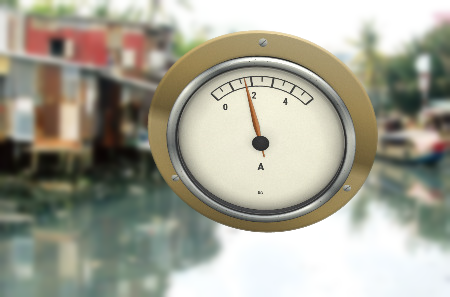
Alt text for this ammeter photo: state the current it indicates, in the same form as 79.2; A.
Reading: 1.75; A
